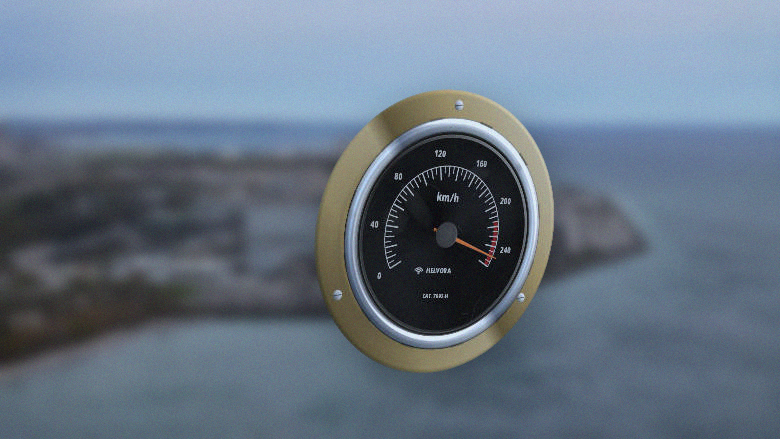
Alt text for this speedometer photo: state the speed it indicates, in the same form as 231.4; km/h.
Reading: 250; km/h
